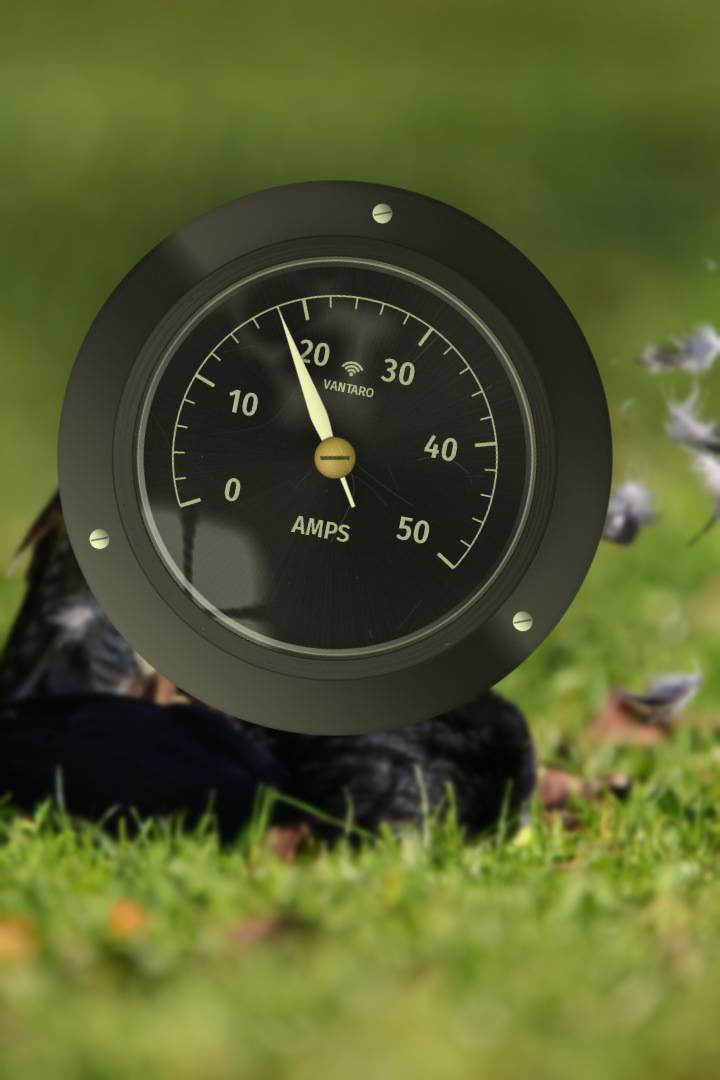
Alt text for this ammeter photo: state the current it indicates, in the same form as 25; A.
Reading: 18; A
